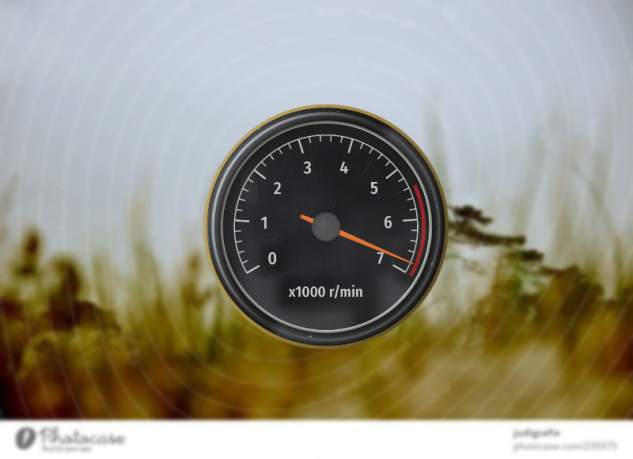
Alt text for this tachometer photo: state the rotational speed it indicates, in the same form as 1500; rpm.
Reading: 6800; rpm
